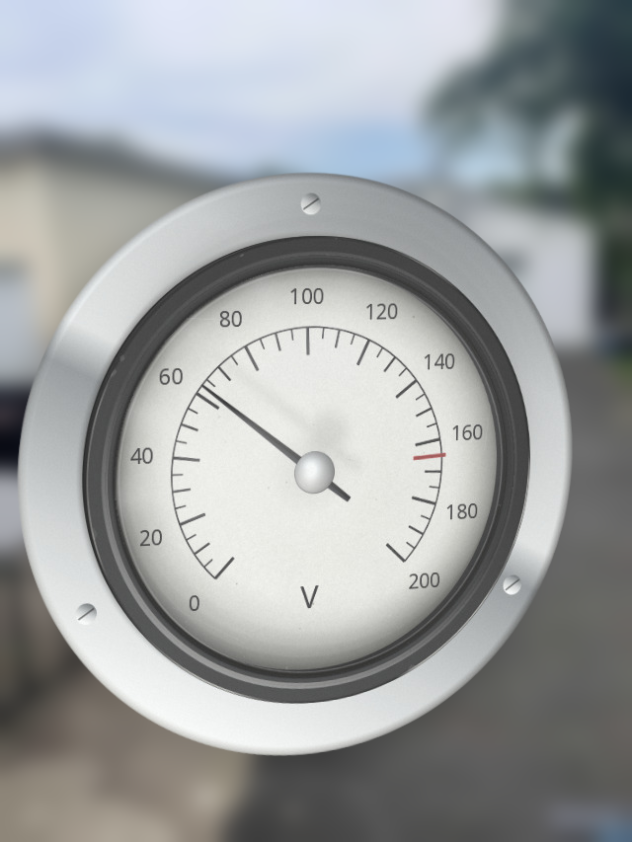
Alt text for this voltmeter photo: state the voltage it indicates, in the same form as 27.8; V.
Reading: 62.5; V
